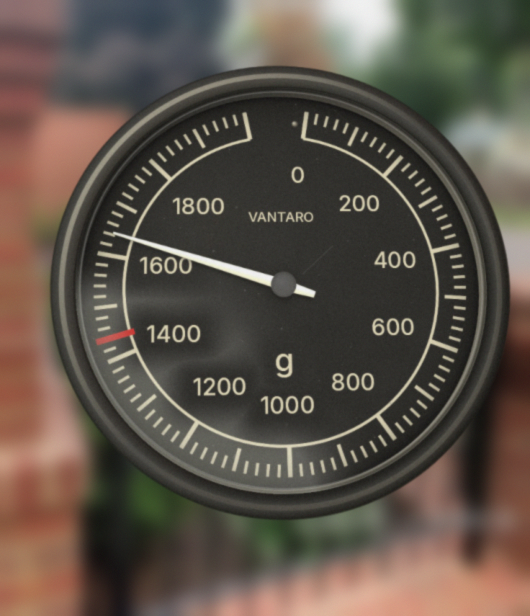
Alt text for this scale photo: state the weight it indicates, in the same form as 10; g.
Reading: 1640; g
